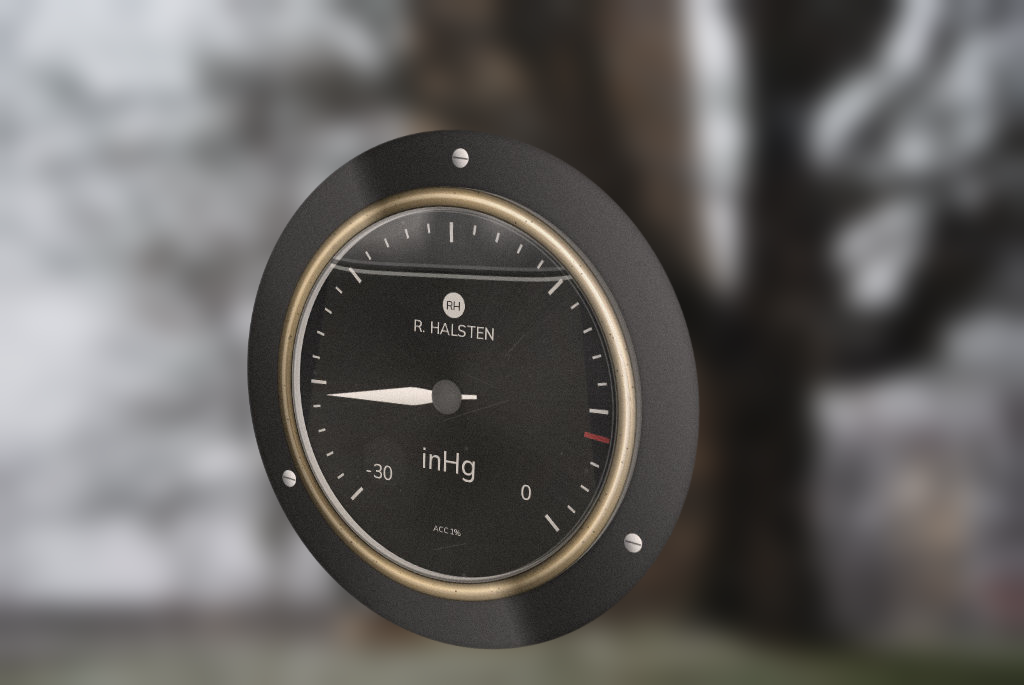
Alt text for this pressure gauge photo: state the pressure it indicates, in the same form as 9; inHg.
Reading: -25.5; inHg
